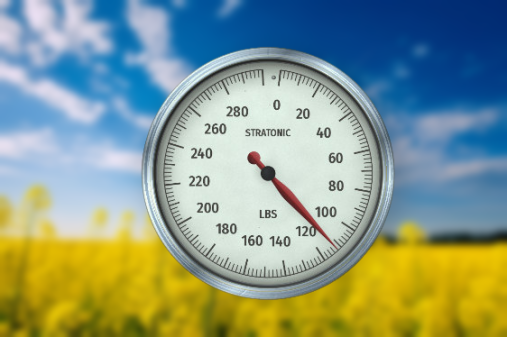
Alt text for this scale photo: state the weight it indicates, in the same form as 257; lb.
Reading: 112; lb
